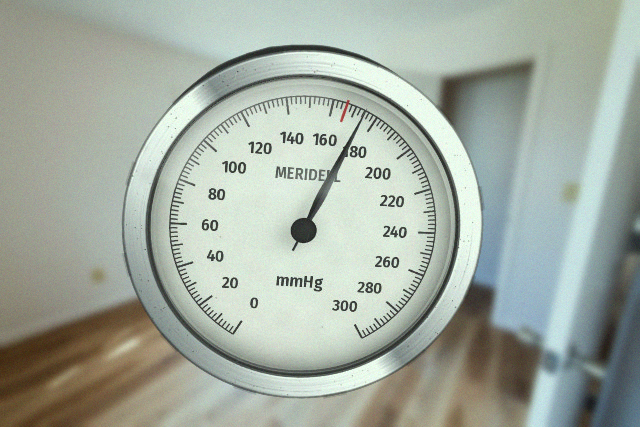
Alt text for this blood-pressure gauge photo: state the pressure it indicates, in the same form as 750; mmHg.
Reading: 174; mmHg
